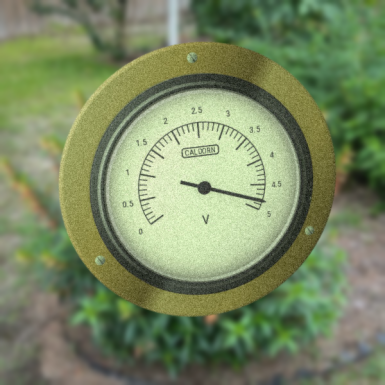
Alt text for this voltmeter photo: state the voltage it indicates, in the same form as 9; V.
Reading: 4.8; V
